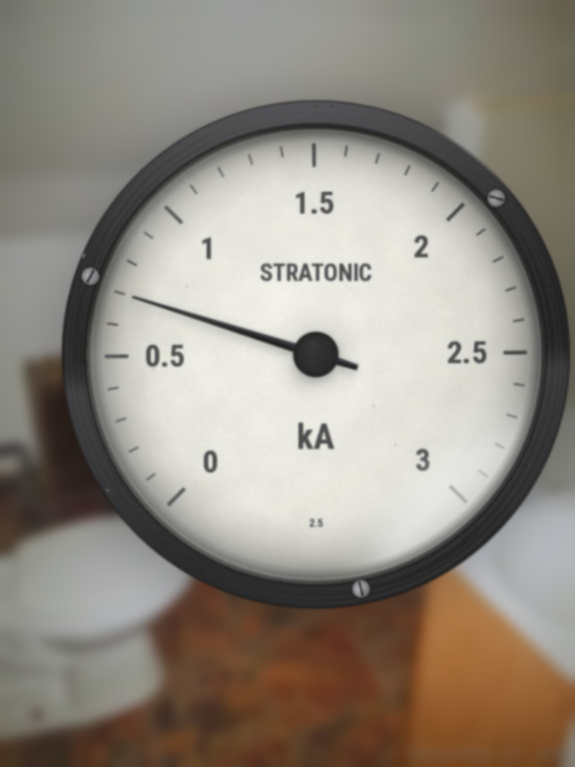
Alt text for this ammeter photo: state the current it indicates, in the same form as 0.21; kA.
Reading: 0.7; kA
